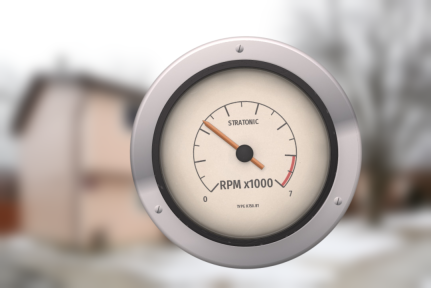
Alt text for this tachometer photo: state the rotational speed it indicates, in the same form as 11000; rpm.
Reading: 2250; rpm
